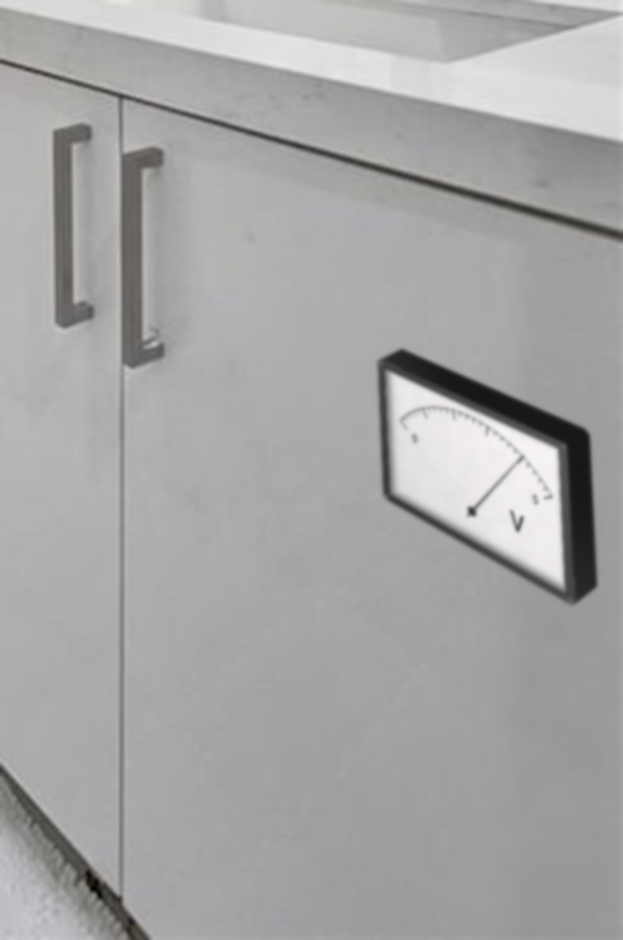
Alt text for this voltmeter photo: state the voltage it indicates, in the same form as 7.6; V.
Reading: 4; V
